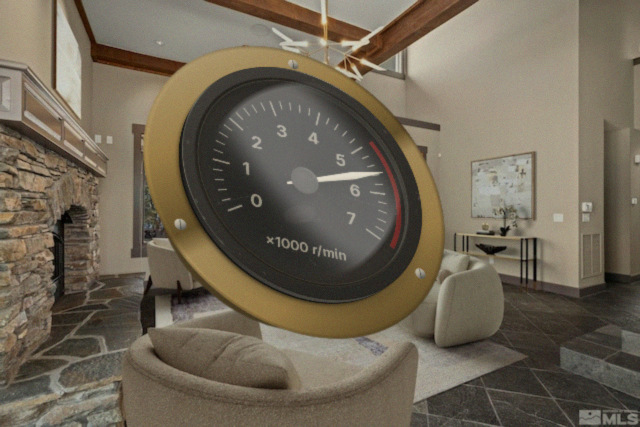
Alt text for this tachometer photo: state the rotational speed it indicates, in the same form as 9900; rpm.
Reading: 5600; rpm
